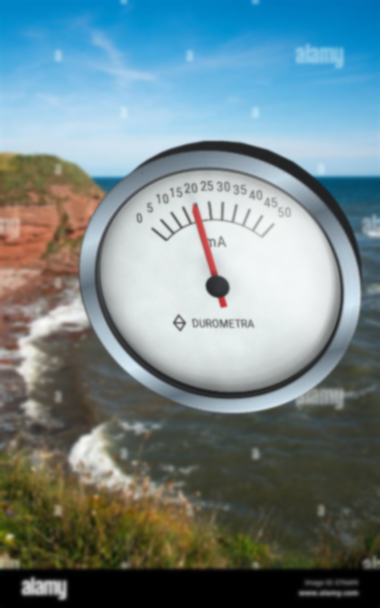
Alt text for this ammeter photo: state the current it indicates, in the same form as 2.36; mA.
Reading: 20; mA
